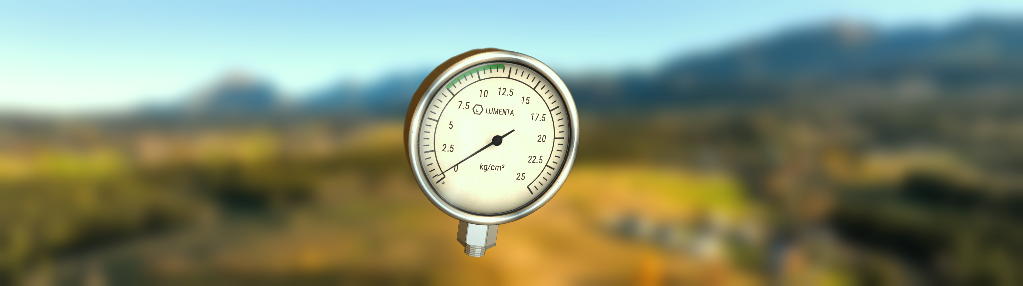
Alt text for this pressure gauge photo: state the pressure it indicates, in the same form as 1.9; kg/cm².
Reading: 0.5; kg/cm²
